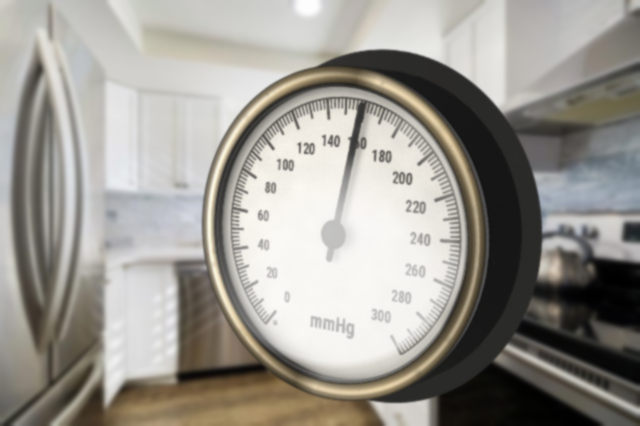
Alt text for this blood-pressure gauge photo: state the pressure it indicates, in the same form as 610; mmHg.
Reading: 160; mmHg
